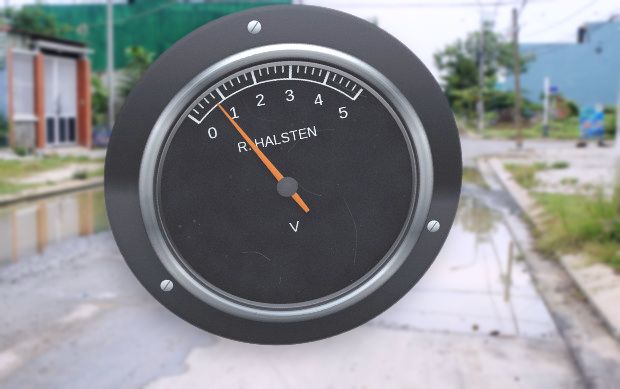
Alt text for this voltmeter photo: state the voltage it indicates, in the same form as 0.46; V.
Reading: 0.8; V
